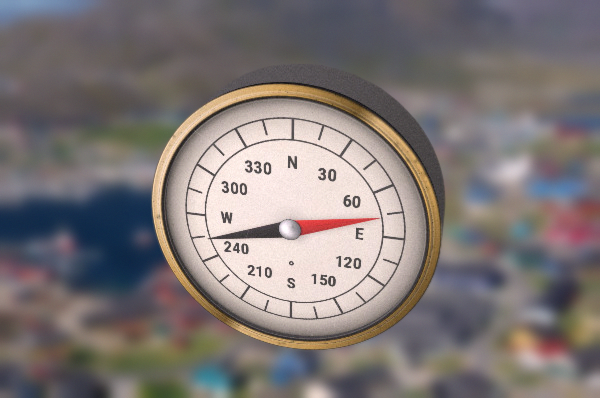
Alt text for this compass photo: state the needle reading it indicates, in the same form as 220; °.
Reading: 75; °
